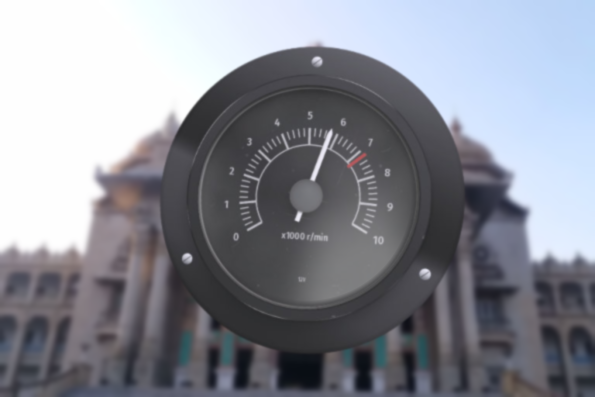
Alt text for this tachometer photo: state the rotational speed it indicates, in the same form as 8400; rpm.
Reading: 5800; rpm
